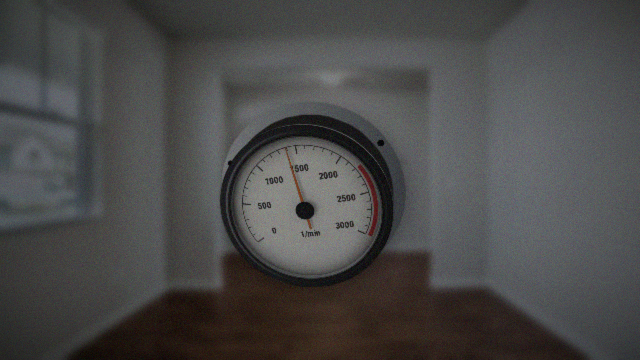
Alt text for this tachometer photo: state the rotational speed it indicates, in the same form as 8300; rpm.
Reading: 1400; rpm
